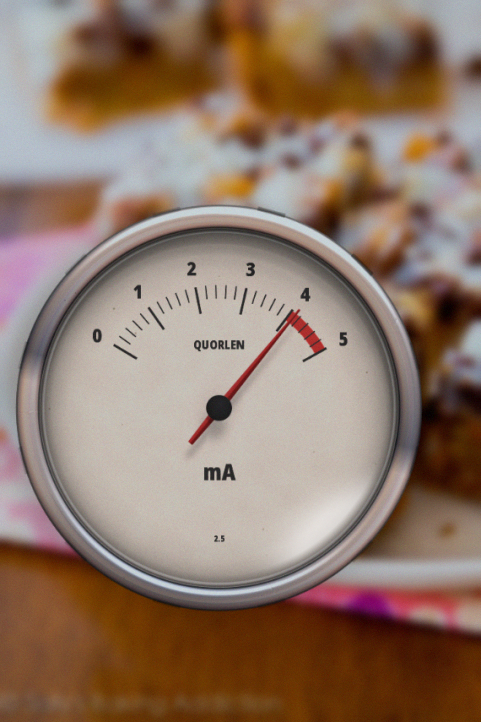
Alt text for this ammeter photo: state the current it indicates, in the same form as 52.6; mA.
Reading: 4.1; mA
